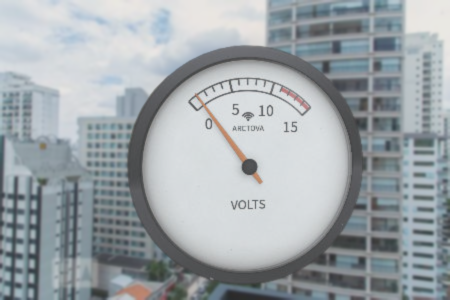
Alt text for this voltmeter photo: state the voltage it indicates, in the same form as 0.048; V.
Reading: 1; V
